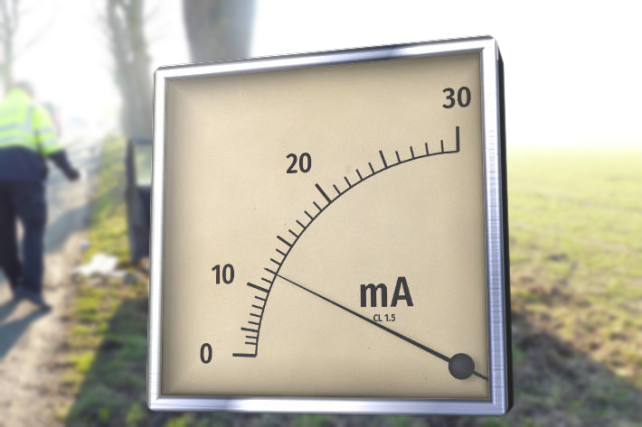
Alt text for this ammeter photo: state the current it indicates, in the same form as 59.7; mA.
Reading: 12; mA
